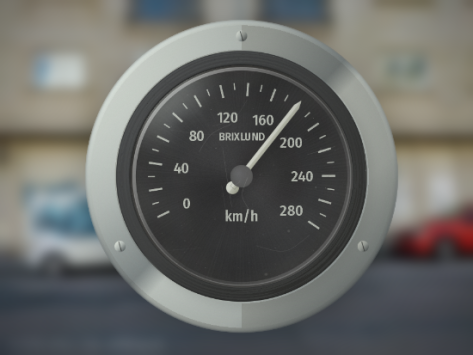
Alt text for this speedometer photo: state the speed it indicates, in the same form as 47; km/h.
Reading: 180; km/h
